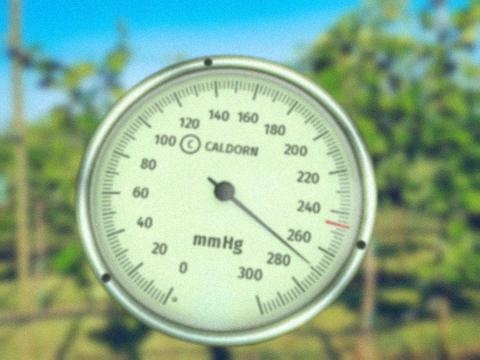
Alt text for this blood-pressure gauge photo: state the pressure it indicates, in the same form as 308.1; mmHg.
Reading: 270; mmHg
